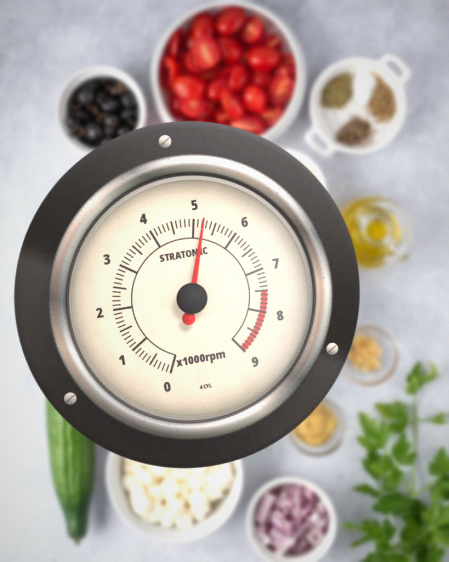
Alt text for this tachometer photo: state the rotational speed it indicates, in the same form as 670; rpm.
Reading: 5200; rpm
